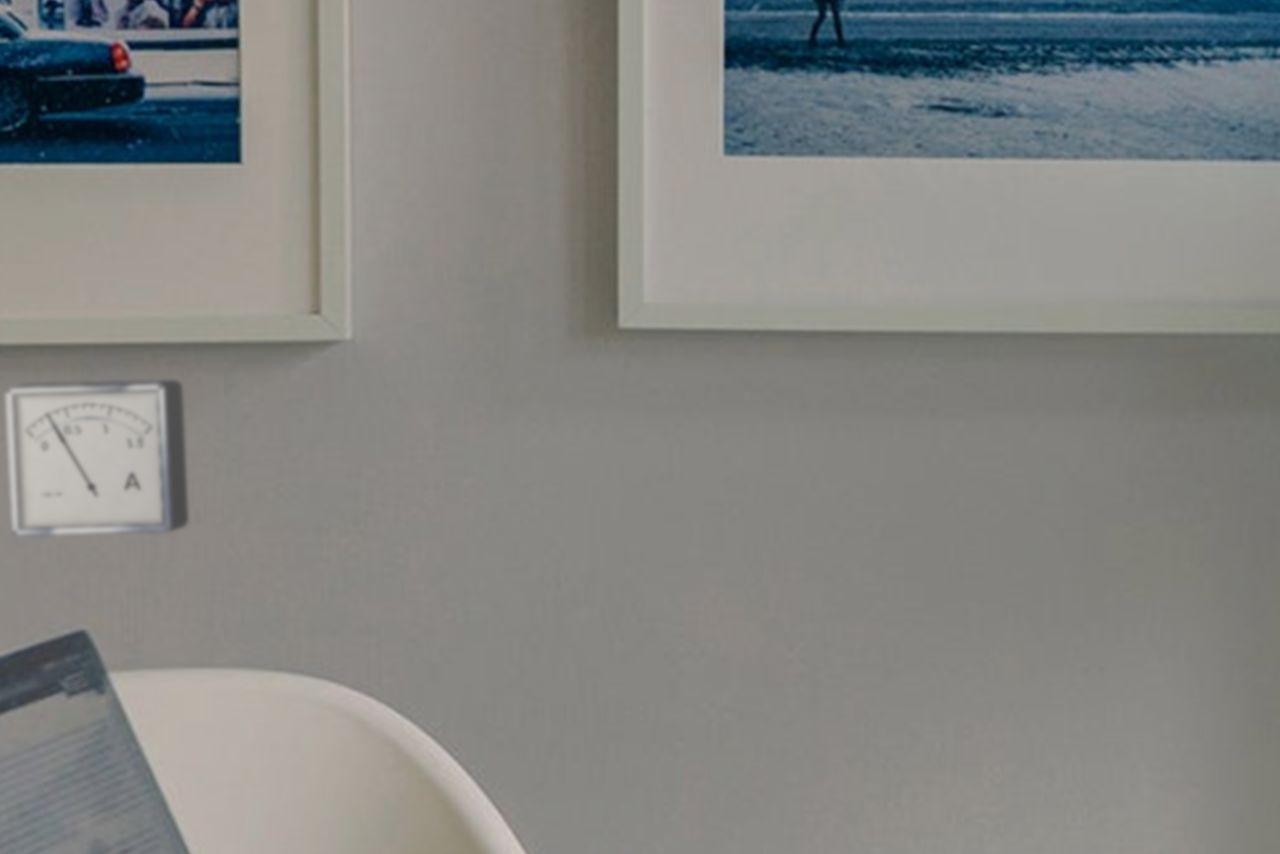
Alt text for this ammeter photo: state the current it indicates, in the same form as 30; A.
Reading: 0.3; A
